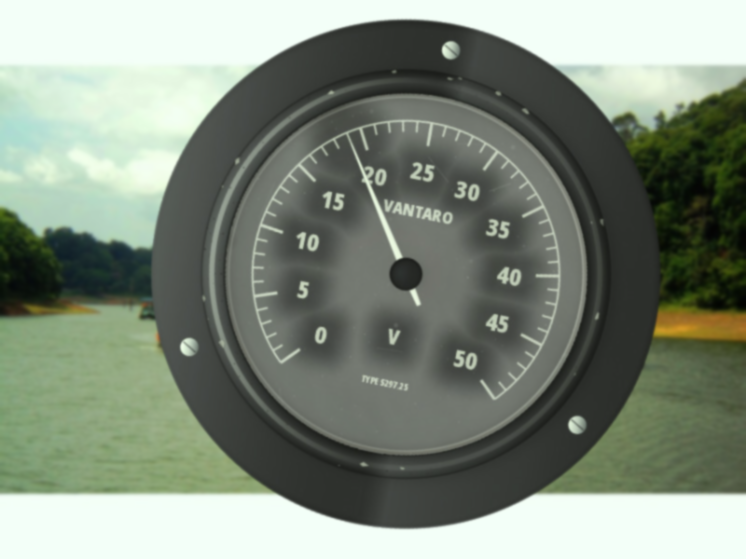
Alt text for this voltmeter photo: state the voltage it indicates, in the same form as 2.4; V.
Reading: 19; V
